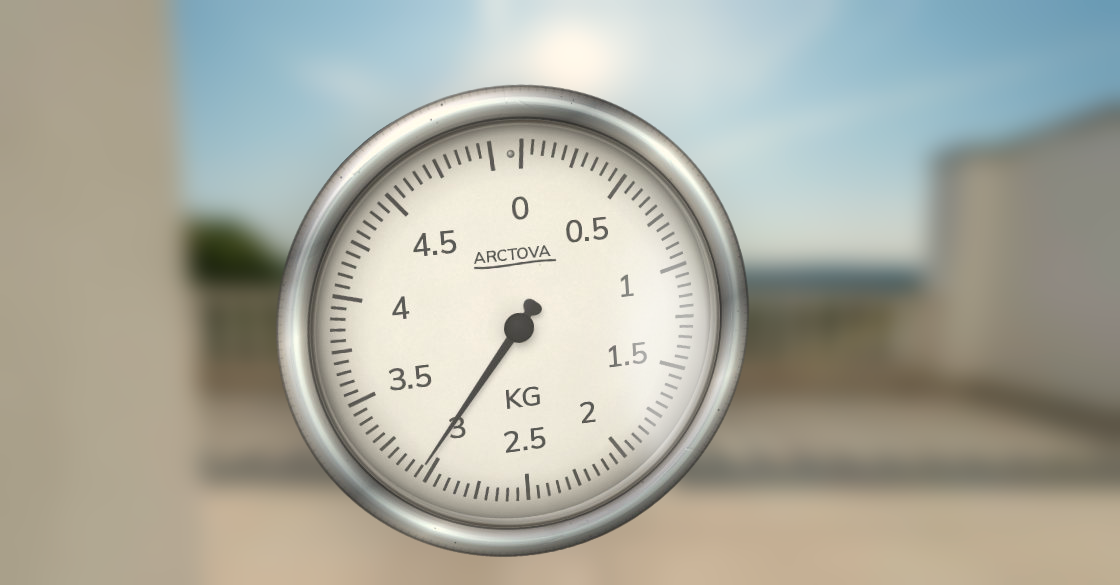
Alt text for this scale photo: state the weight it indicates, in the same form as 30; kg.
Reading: 3.05; kg
